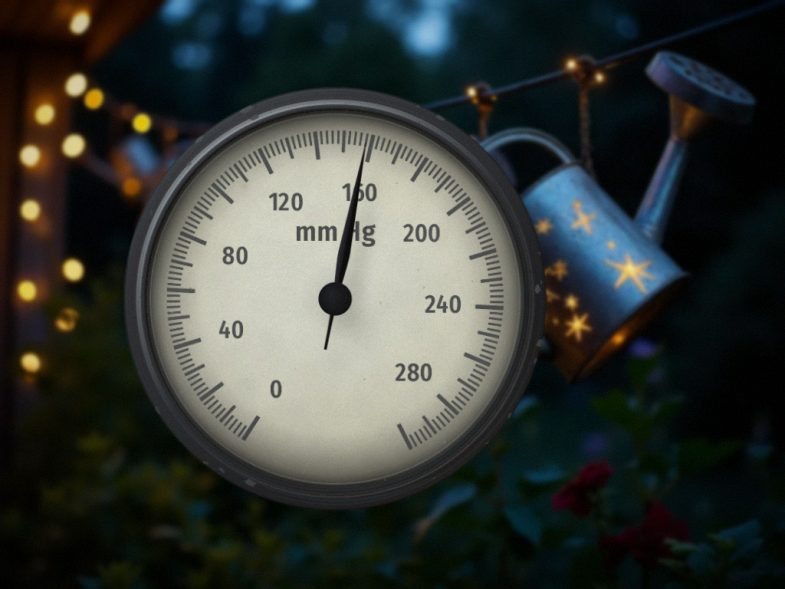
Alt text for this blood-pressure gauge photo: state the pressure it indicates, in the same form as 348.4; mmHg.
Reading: 158; mmHg
